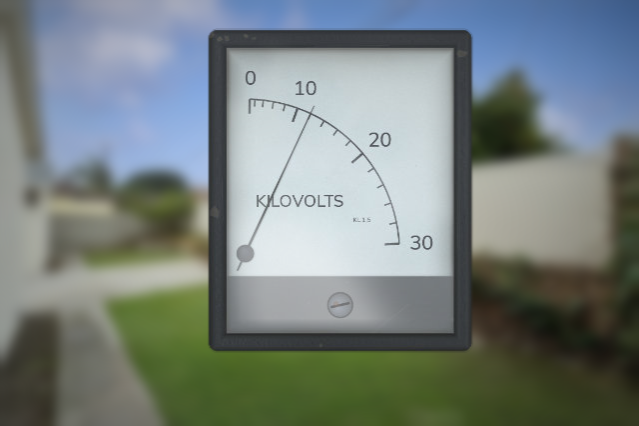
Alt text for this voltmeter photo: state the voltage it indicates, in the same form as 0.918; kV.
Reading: 12; kV
